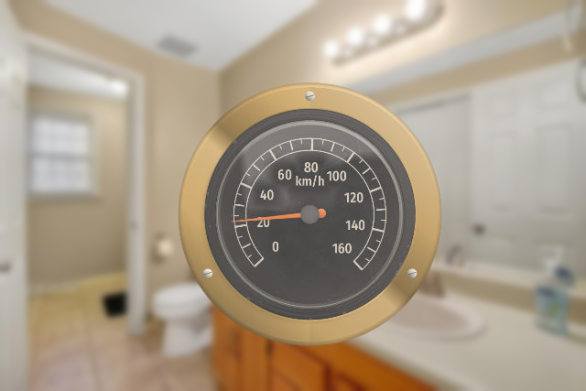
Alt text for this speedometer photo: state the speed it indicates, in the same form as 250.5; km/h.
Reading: 22.5; km/h
